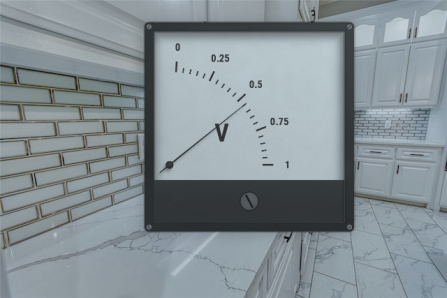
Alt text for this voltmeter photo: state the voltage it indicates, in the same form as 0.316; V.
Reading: 0.55; V
